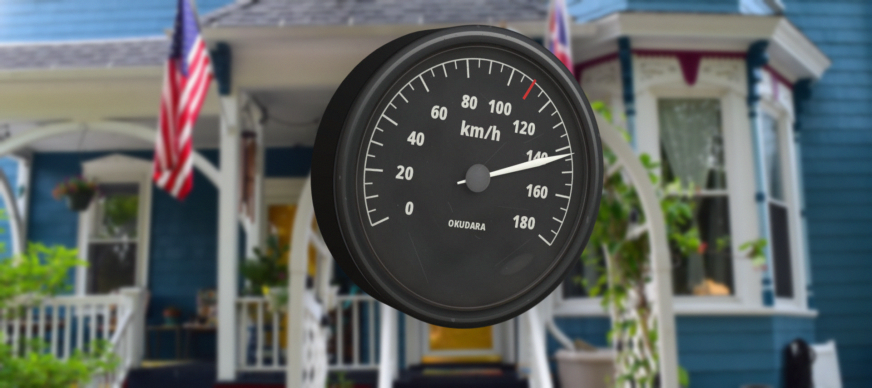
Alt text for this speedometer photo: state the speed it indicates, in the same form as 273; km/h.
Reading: 142.5; km/h
